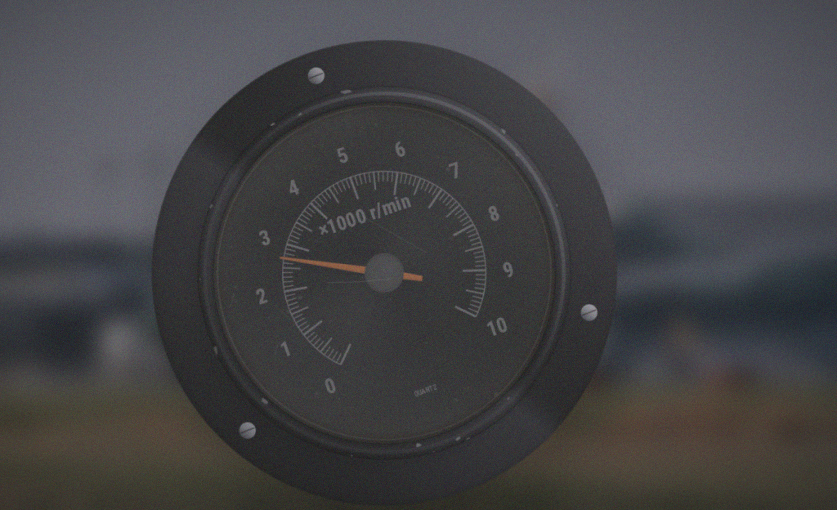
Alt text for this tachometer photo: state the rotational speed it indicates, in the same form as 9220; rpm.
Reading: 2700; rpm
